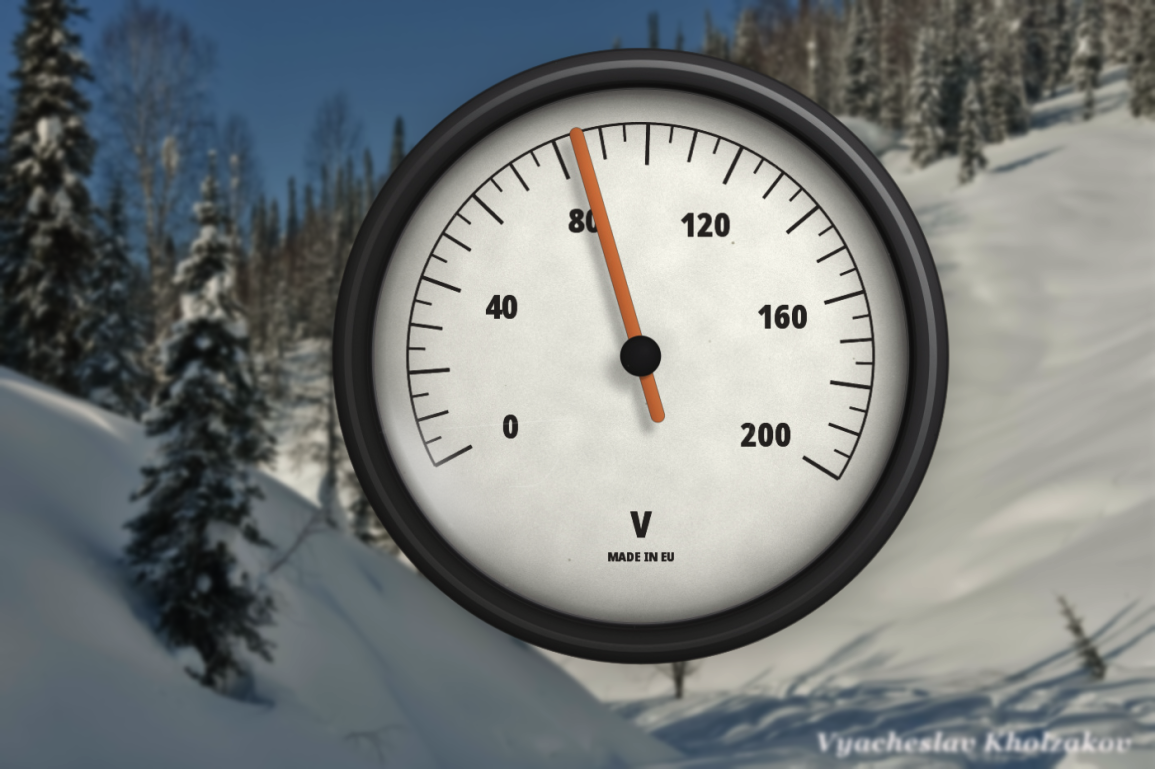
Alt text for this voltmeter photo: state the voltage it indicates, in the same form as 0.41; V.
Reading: 85; V
